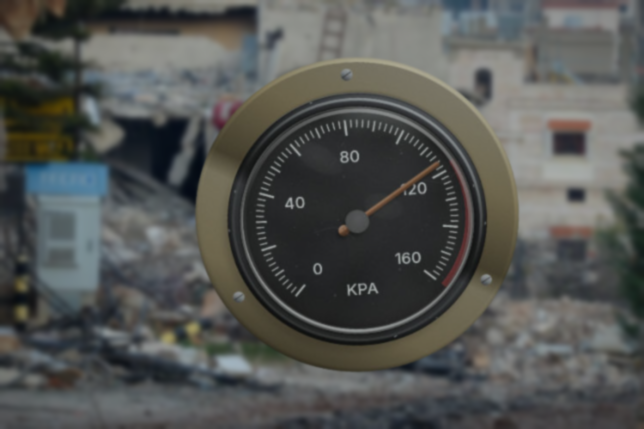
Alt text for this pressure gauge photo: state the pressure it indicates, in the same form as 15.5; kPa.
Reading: 116; kPa
